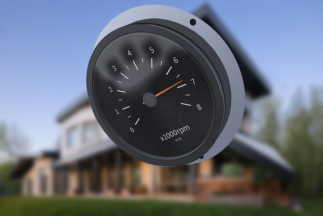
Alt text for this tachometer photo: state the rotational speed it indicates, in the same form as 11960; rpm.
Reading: 6750; rpm
